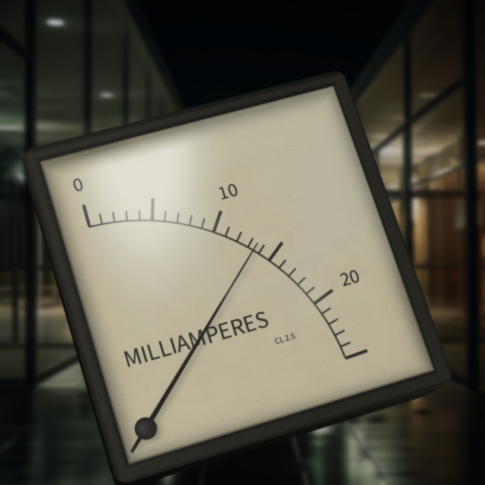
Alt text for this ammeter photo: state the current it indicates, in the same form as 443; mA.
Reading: 13.5; mA
